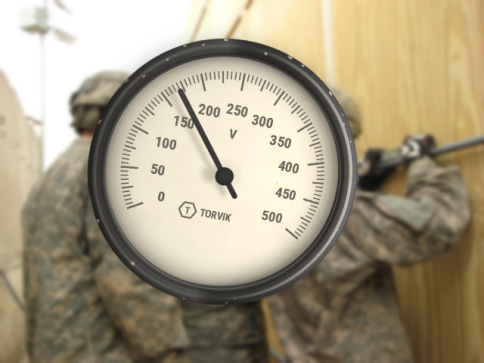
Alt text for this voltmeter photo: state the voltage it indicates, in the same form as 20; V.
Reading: 170; V
